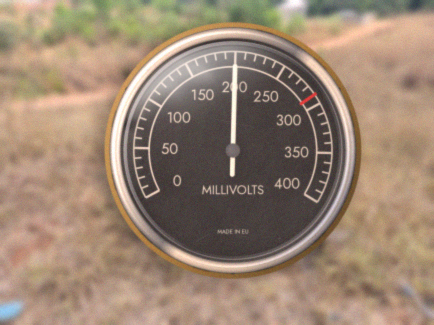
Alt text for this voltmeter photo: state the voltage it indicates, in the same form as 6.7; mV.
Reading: 200; mV
